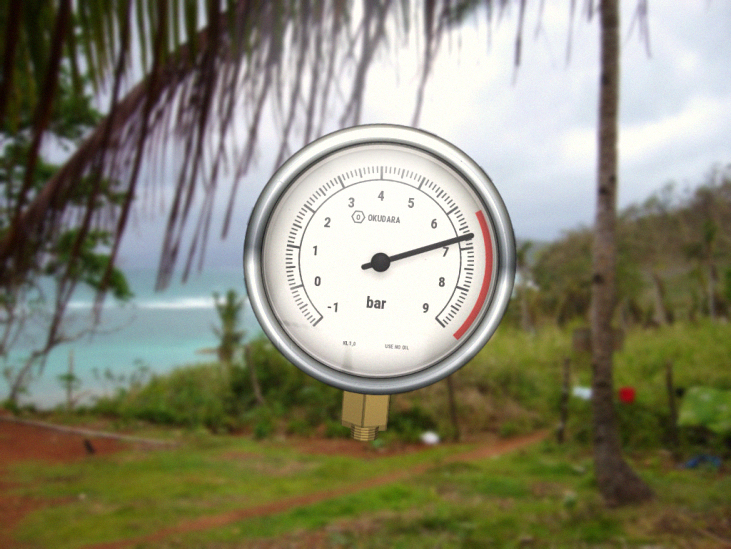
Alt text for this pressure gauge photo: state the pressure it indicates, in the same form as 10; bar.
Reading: 6.7; bar
